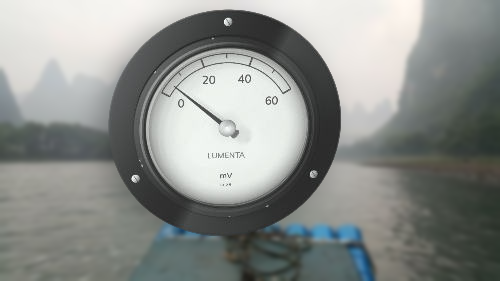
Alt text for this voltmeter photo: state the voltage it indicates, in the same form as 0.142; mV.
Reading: 5; mV
